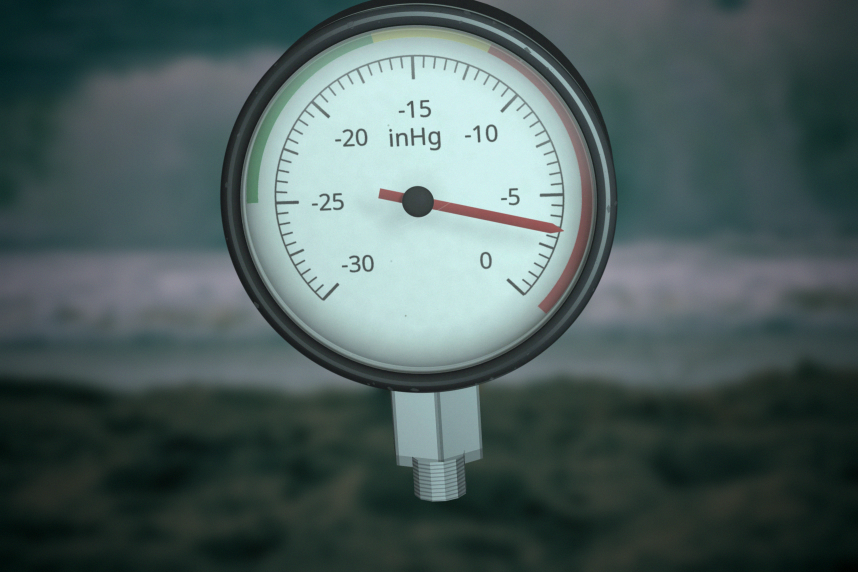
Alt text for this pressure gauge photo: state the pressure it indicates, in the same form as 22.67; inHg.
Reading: -3.5; inHg
